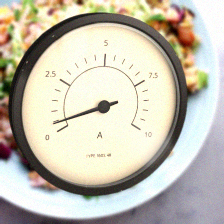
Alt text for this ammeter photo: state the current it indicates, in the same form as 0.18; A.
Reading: 0.5; A
